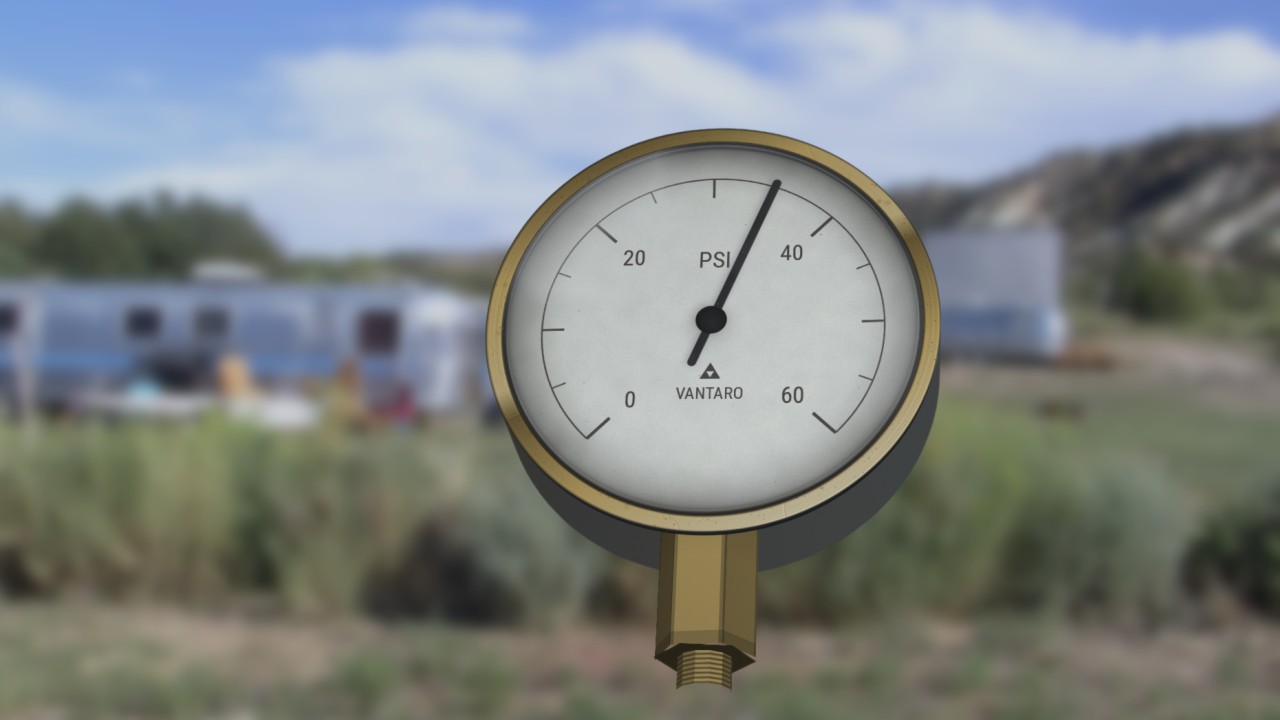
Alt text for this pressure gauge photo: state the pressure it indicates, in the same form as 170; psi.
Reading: 35; psi
